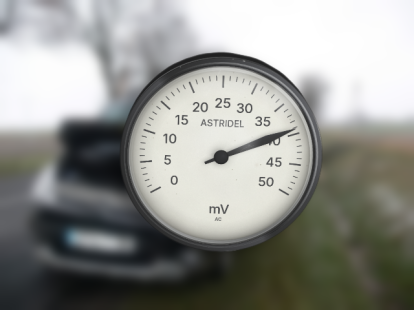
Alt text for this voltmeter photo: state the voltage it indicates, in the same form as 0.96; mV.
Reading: 39; mV
